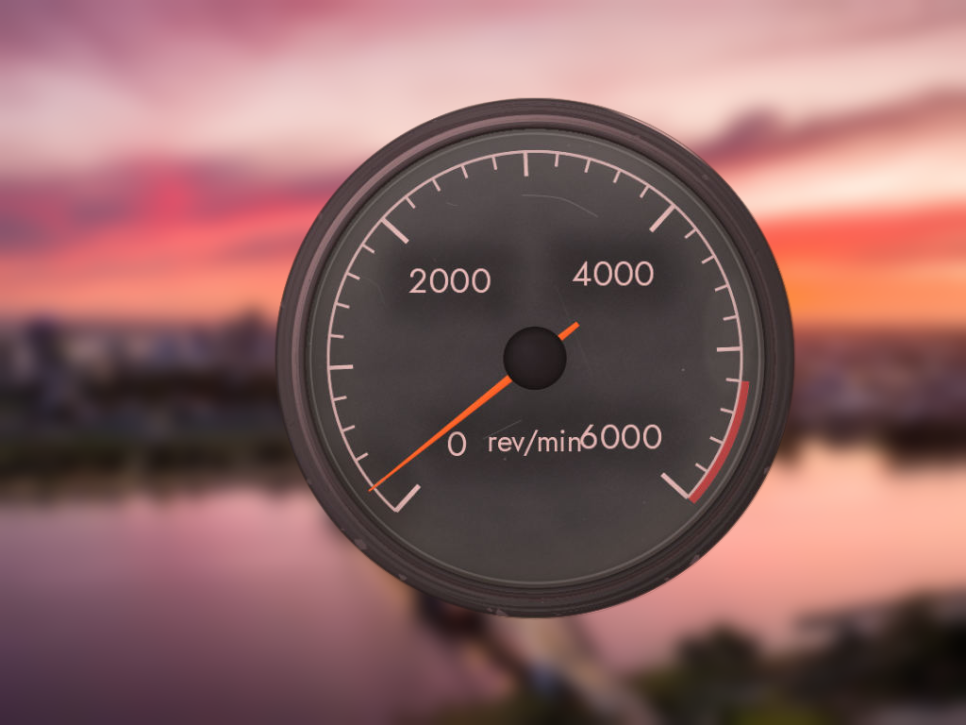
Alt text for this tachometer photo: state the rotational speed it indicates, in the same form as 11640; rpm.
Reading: 200; rpm
